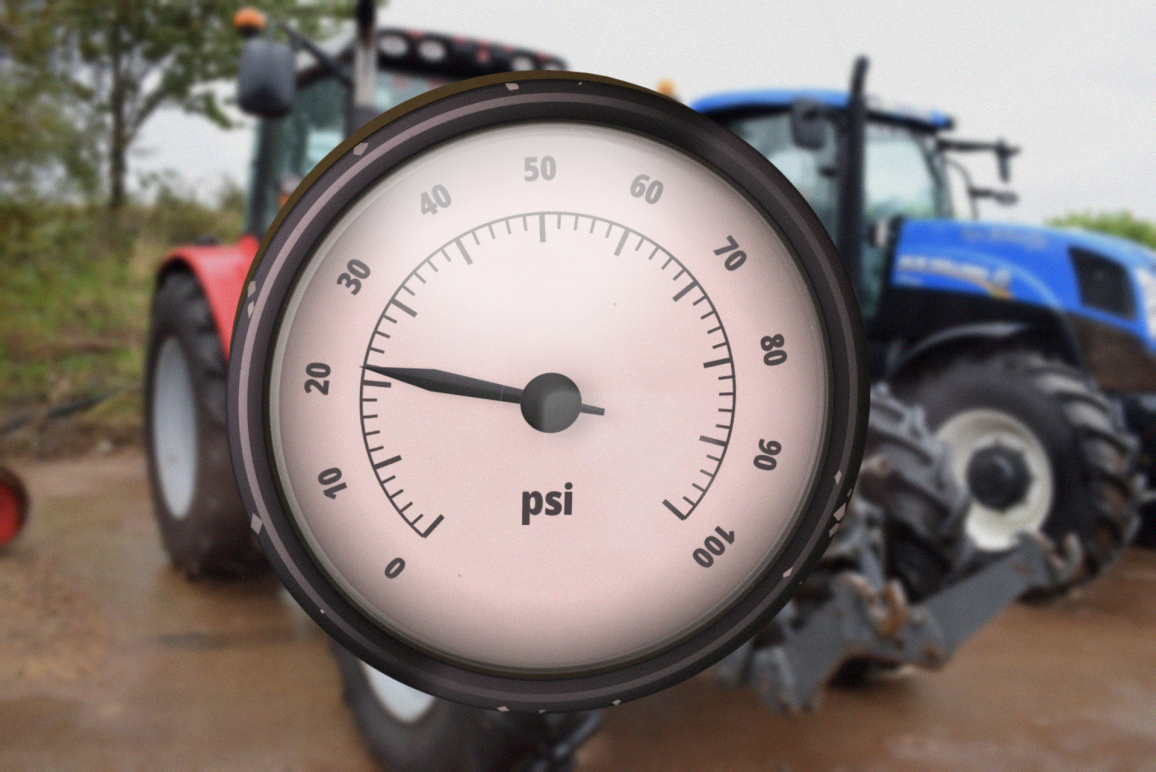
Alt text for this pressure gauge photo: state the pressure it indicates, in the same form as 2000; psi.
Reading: 22; psi
